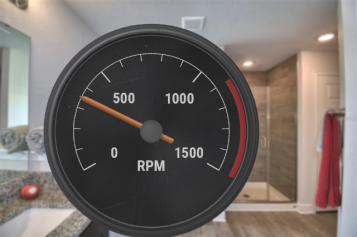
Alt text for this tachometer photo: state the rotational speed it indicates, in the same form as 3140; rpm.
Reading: 350; rpm
